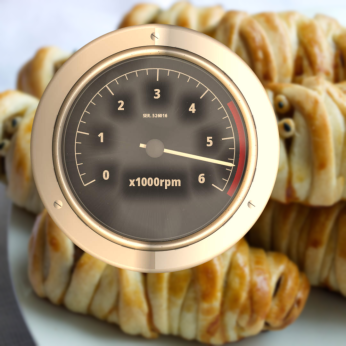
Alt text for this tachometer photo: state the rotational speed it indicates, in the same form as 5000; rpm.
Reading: 5500; rpm
